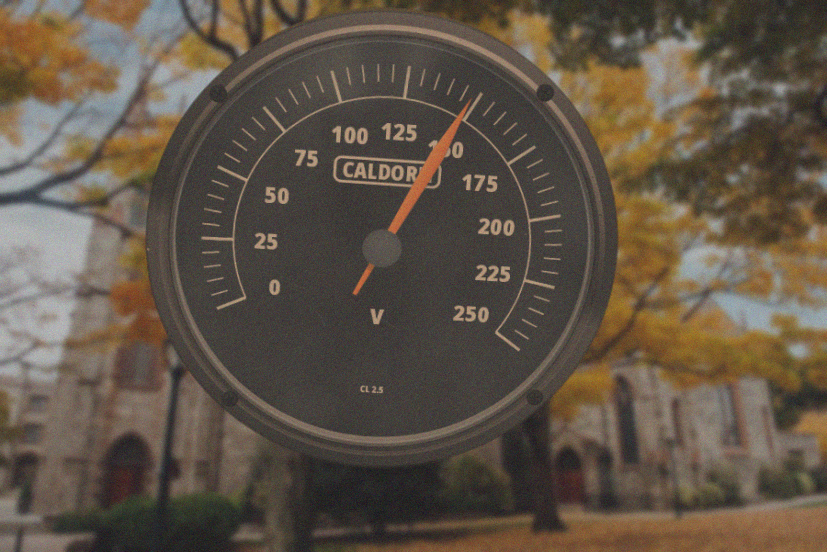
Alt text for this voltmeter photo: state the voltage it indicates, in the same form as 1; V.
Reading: 147.5; V
